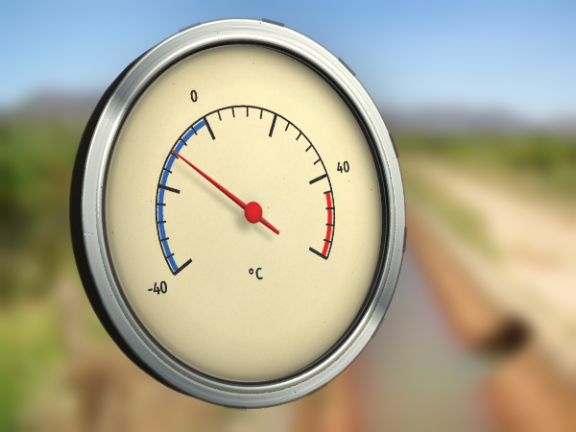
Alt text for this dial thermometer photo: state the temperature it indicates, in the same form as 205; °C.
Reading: -12; °C
